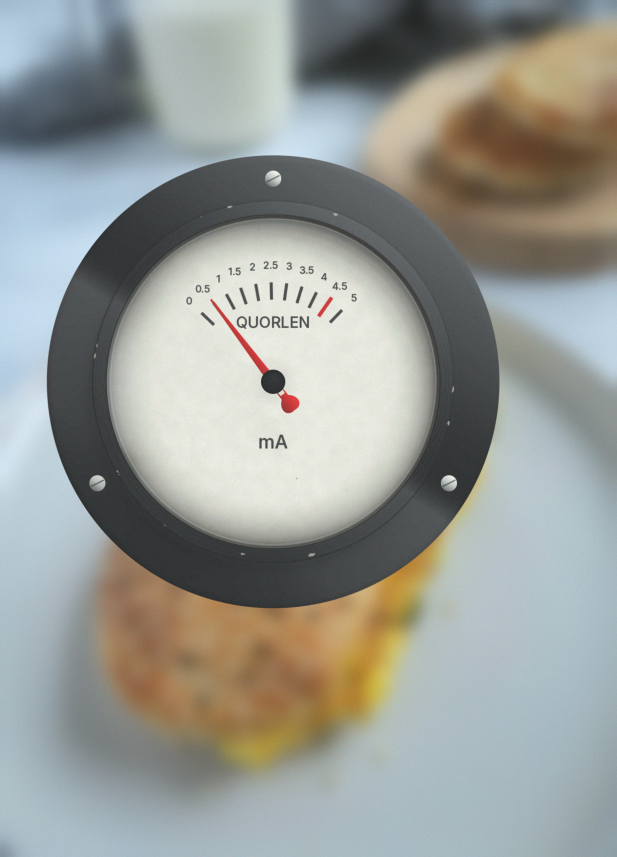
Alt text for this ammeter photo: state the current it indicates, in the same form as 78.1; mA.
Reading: 0.5; mA
